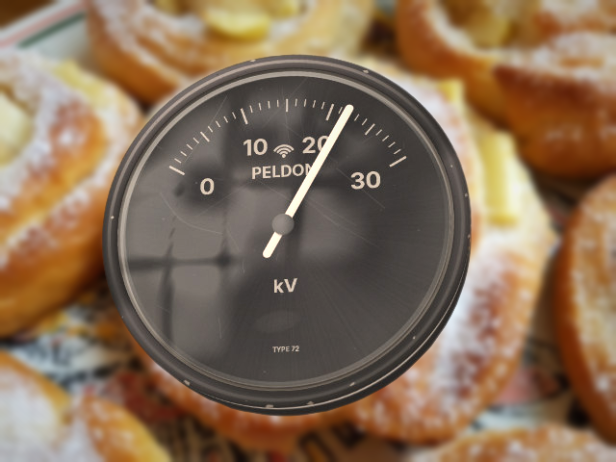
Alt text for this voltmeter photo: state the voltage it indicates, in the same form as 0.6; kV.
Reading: 22; kV
